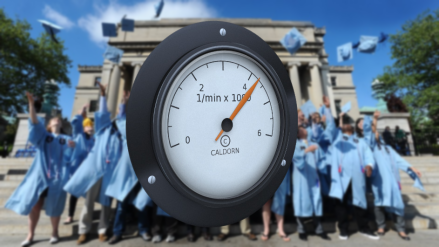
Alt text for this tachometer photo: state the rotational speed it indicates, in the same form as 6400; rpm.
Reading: 4250; rpm
